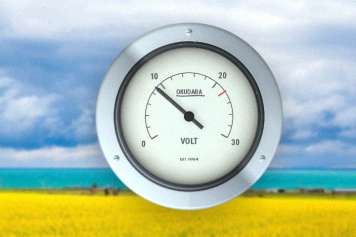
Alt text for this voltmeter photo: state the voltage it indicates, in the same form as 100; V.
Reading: 9; V
